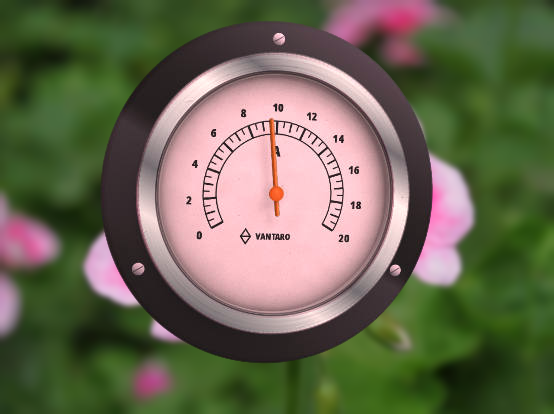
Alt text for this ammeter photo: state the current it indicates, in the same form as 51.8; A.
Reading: 9.5; A
